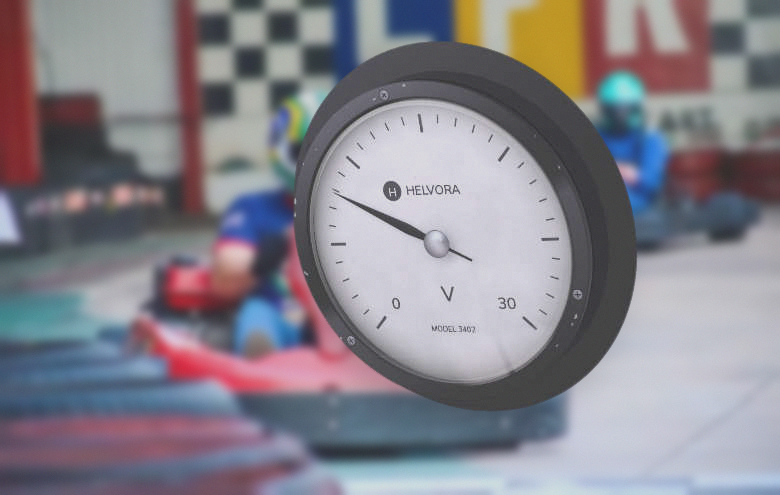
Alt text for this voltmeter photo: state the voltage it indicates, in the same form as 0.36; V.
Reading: 8; V
